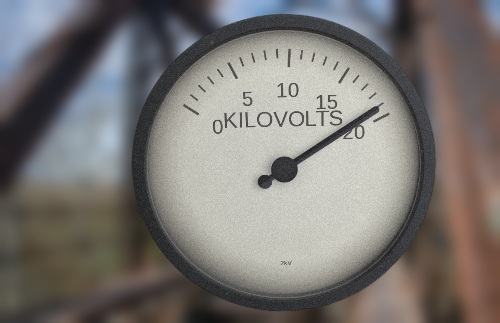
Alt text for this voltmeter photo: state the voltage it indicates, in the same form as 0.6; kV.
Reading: 19; kV
